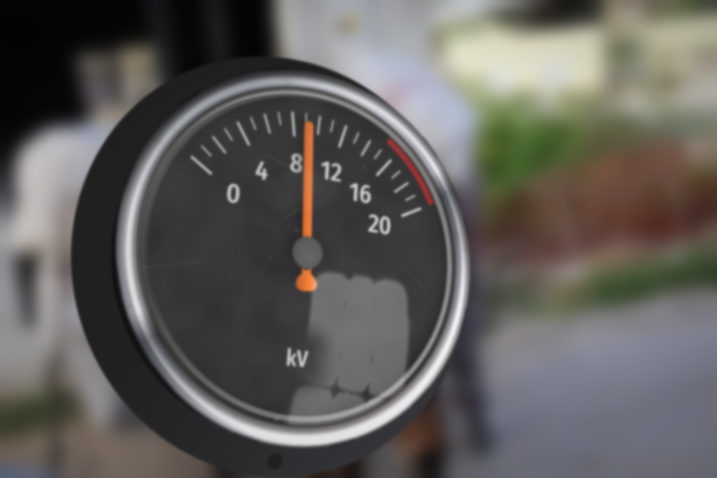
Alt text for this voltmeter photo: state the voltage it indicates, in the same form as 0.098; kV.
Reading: 9; kV
